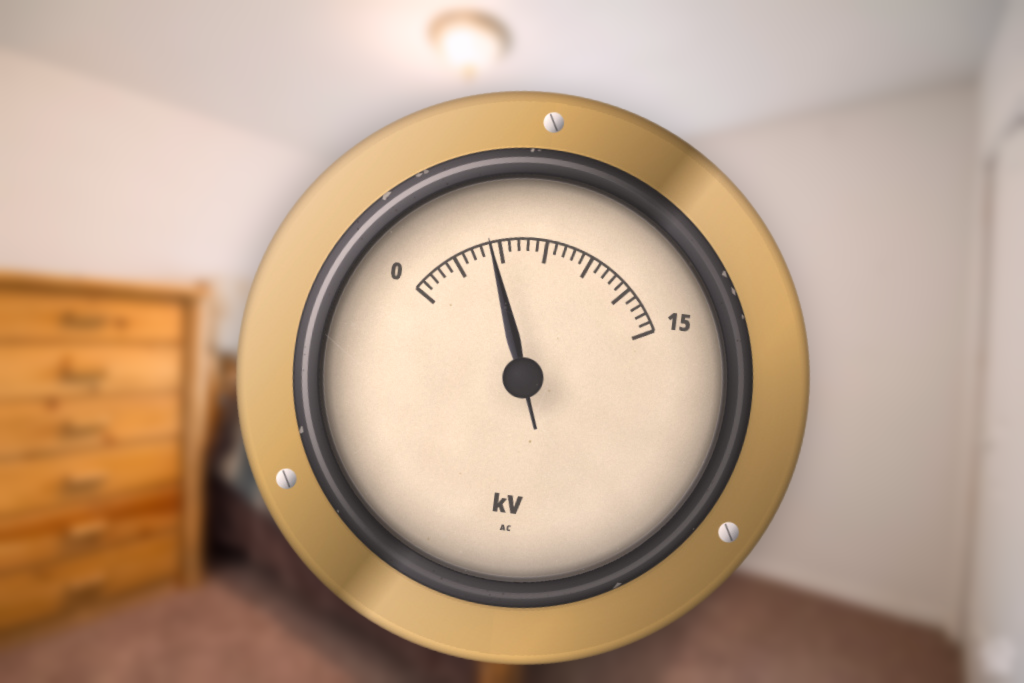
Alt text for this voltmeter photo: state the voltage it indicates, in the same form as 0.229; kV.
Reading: 4.5; kV
